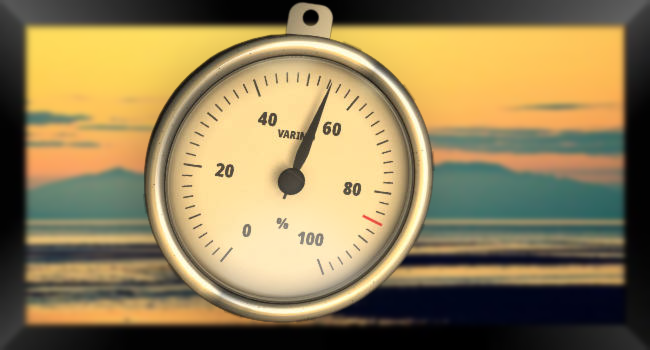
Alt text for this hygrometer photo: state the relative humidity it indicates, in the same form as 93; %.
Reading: 54; %
